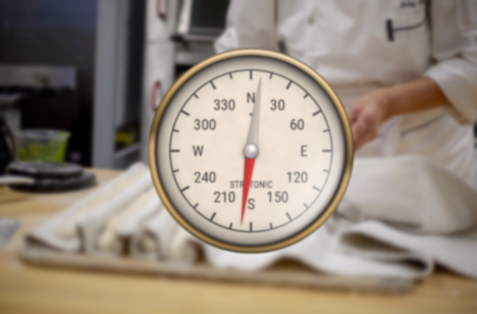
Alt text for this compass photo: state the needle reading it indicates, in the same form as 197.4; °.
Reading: 187.5; °
